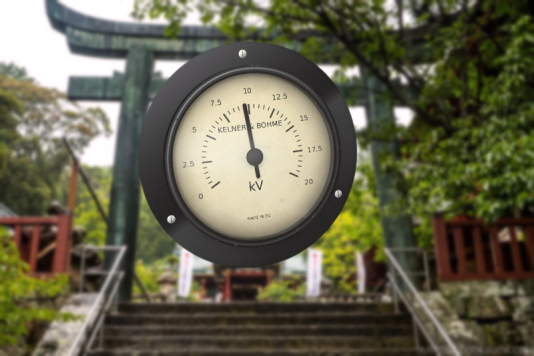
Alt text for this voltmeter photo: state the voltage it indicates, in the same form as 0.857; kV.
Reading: 9.5; kV
